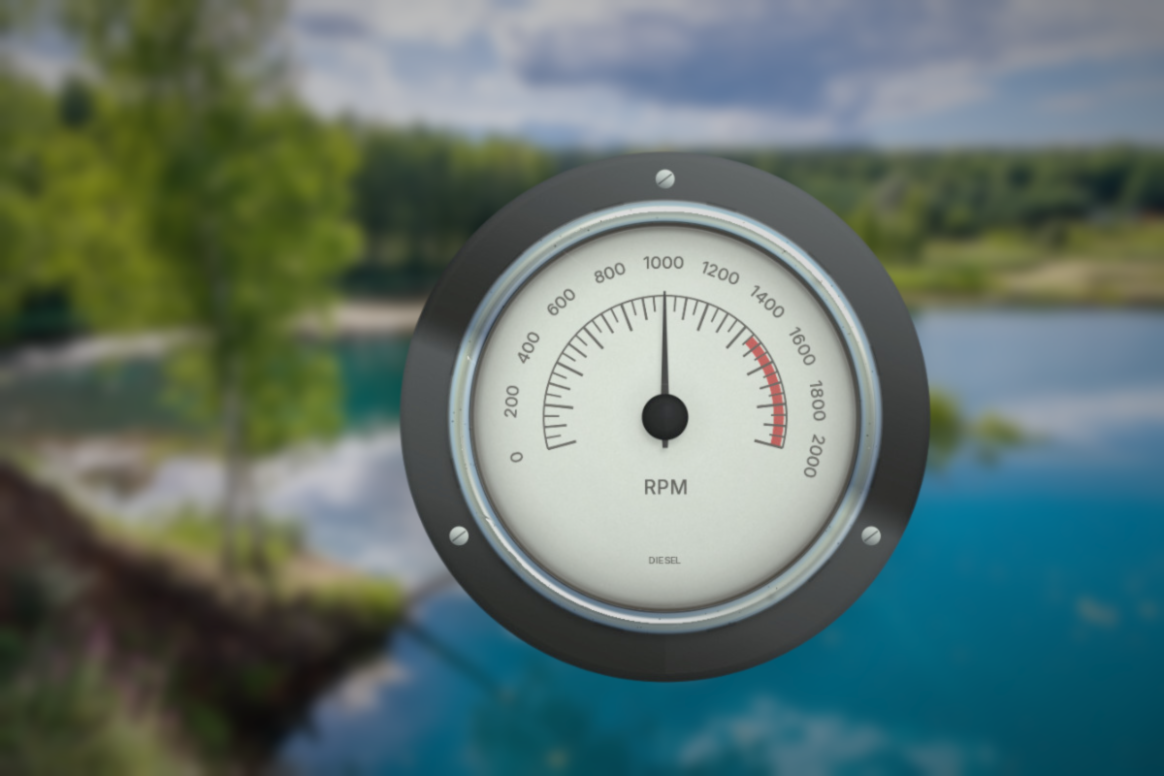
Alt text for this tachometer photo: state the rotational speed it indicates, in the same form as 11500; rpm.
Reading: 1000; rpm
